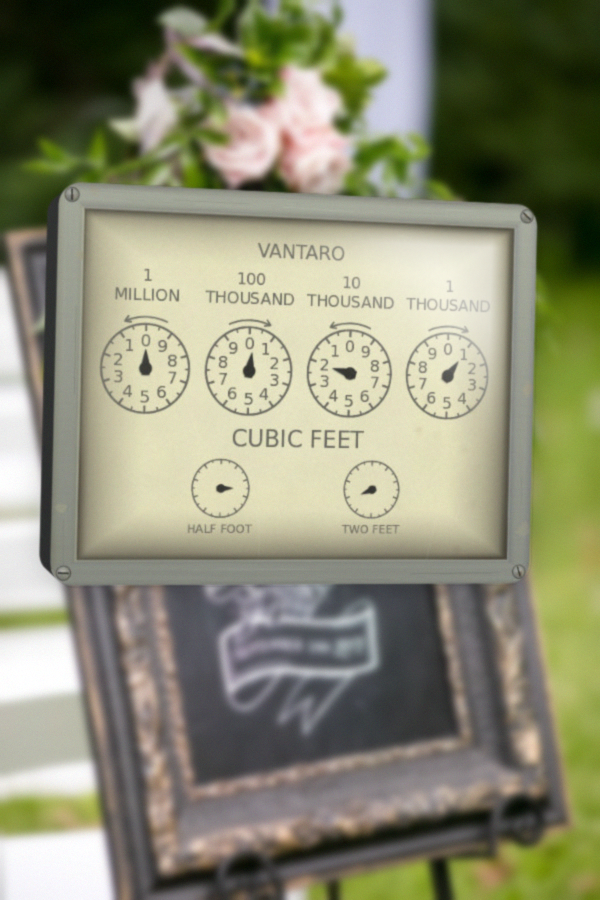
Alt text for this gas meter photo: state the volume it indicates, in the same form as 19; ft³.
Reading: 2100; ft³
